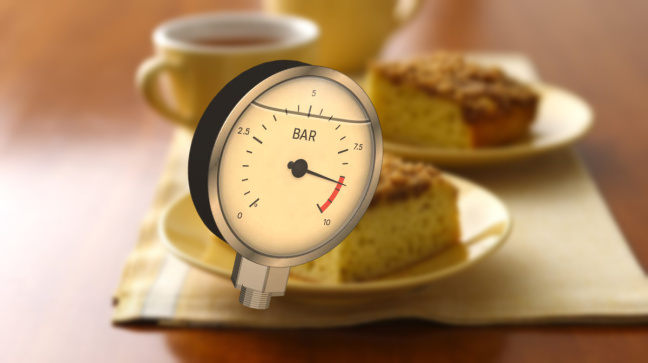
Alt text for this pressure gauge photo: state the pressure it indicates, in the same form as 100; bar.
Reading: 8.75; bar
